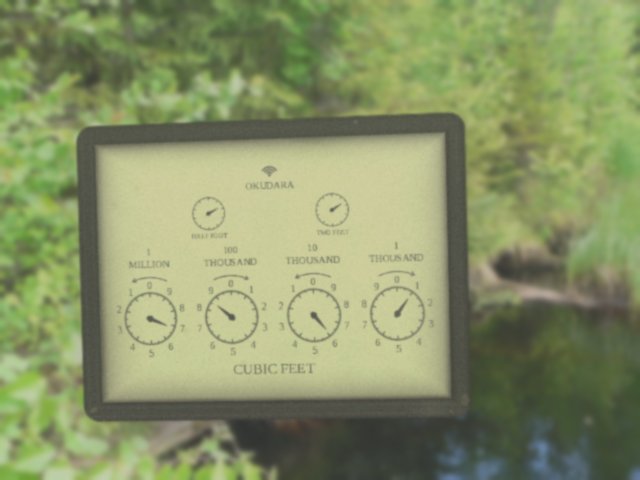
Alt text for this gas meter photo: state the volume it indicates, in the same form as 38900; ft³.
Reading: 686100; ft³
